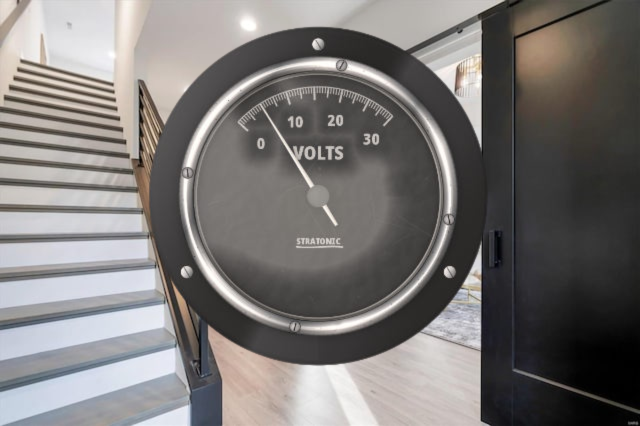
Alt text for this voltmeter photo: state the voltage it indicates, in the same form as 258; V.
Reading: 5; V
